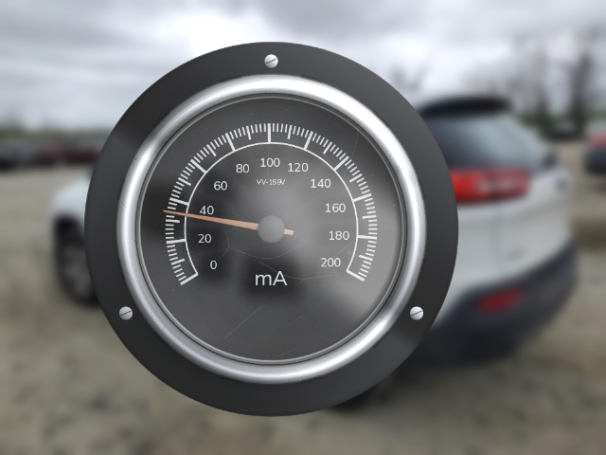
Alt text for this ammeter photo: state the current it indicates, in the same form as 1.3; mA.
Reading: 34; mA
